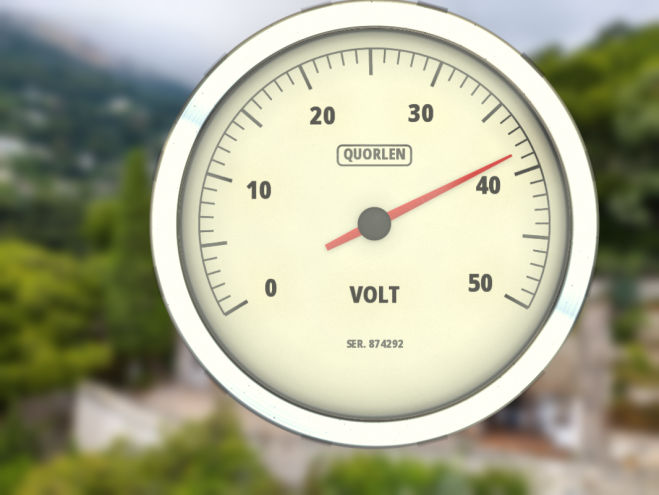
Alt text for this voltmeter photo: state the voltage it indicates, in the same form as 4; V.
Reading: 38.5; V
